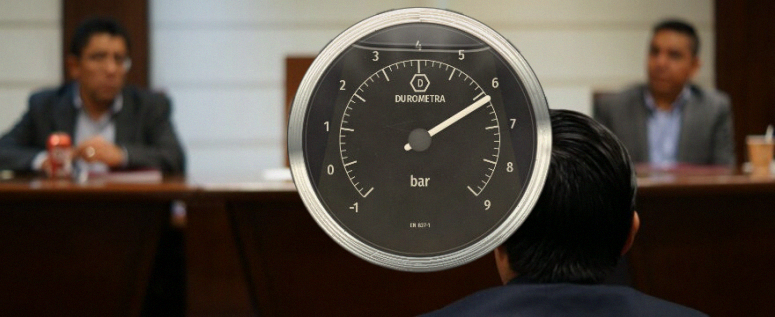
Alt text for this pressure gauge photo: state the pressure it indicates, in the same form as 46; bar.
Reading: 6.2; bar
